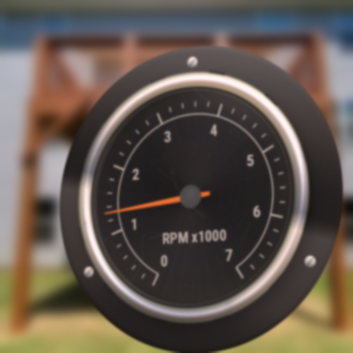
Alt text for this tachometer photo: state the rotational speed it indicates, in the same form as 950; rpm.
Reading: 1300; rpm
